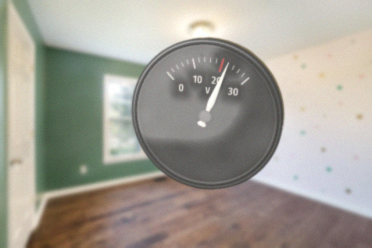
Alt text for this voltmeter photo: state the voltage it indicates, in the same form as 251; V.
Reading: 22; V
